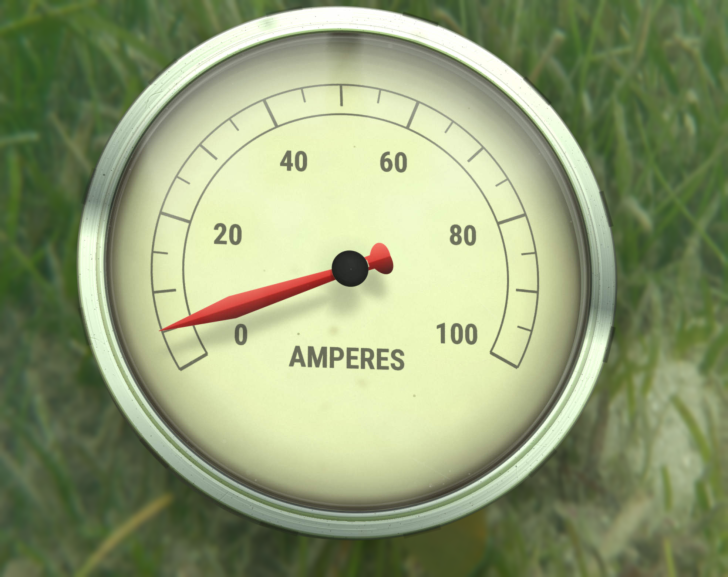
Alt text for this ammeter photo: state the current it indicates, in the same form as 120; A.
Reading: 5; A
